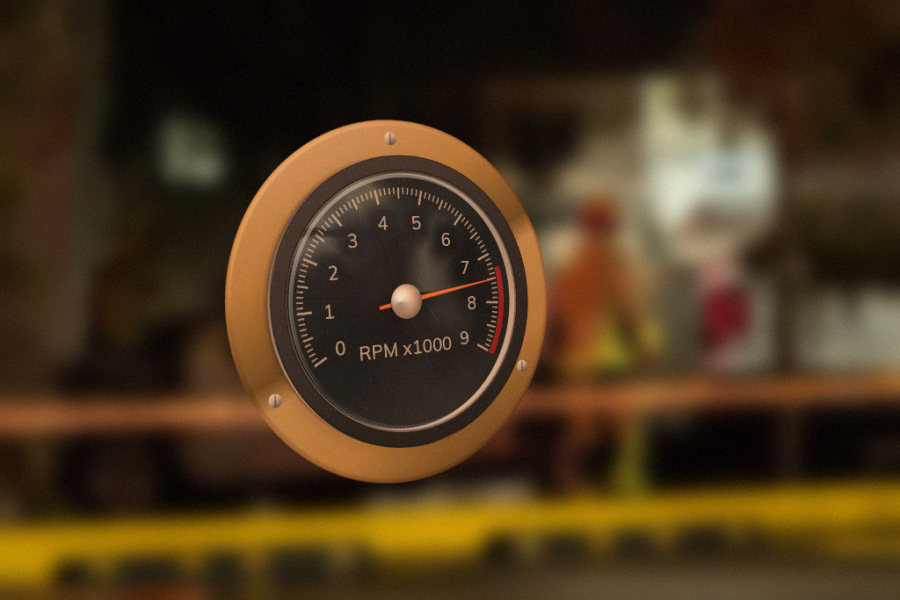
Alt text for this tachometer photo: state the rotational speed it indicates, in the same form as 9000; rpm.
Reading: 7500; rpm
